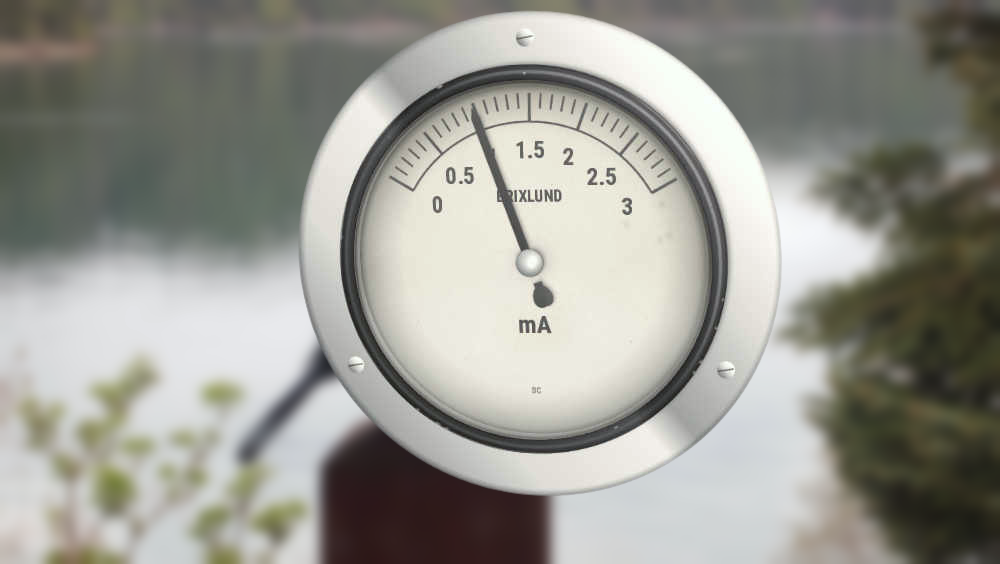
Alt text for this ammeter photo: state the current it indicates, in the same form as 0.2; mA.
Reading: 1; mA
